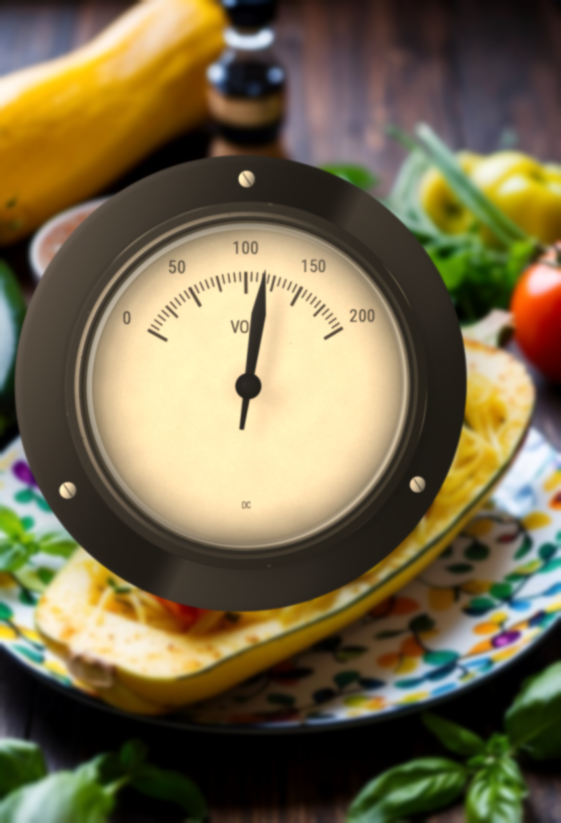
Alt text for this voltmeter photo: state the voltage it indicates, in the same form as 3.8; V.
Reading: 115; V
